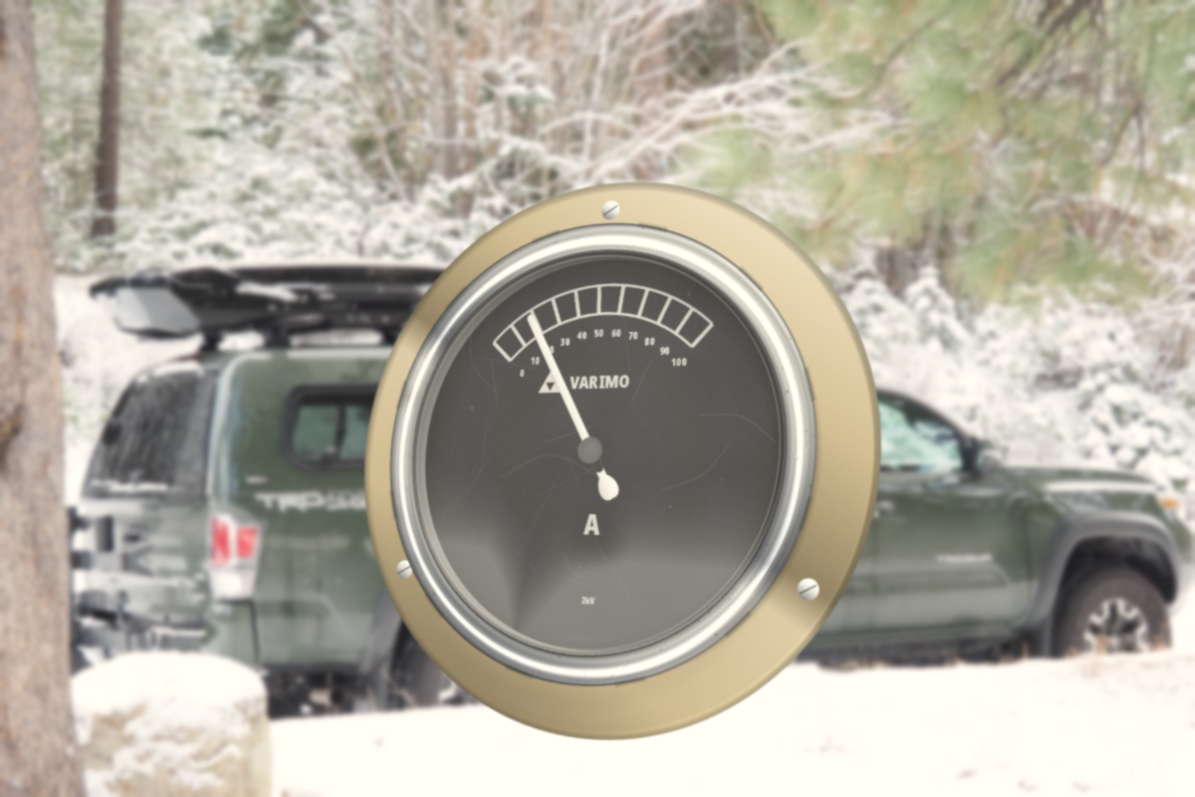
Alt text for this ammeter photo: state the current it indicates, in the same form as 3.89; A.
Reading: 20; A
